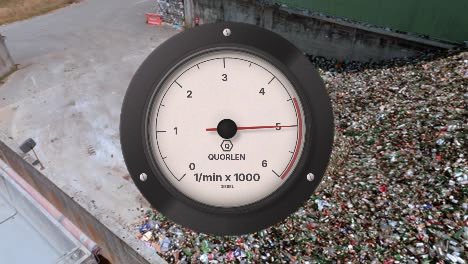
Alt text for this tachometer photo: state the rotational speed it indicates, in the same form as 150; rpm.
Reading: 5000; rpm
